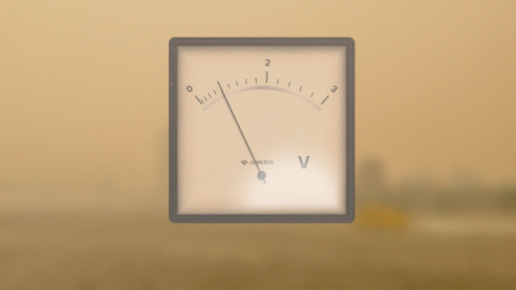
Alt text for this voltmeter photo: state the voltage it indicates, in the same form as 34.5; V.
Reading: 1; V
